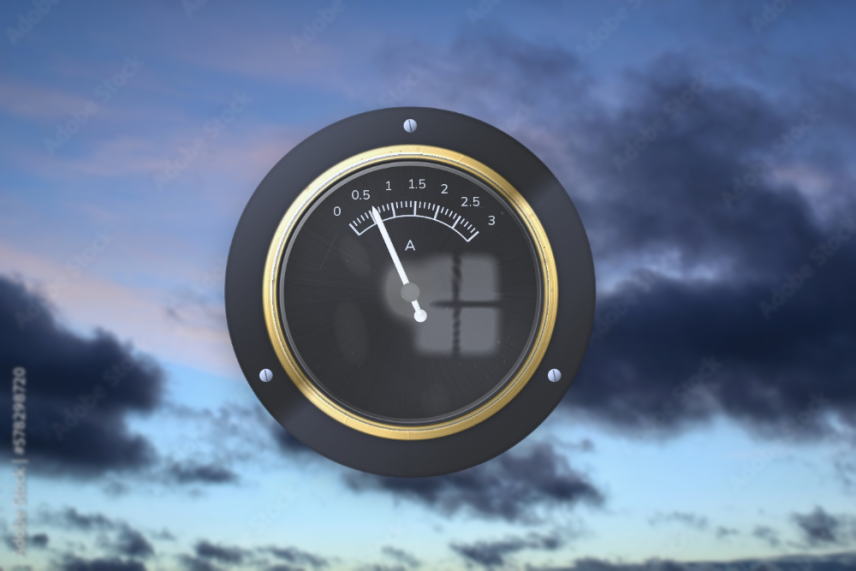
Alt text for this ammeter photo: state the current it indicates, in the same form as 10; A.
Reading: 0.6; A
